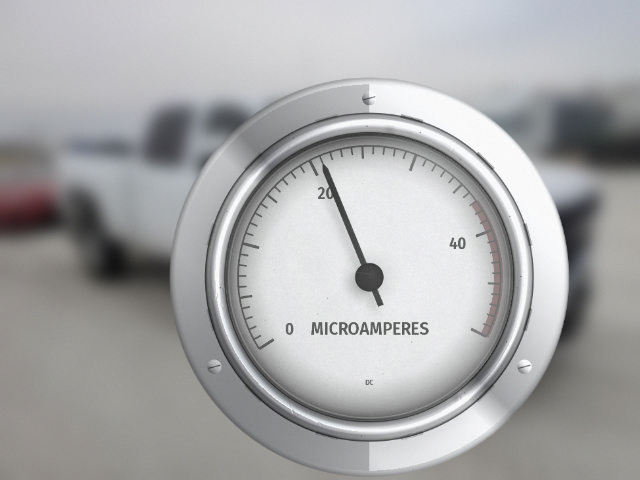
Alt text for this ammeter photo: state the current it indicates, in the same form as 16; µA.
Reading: 21; µA
